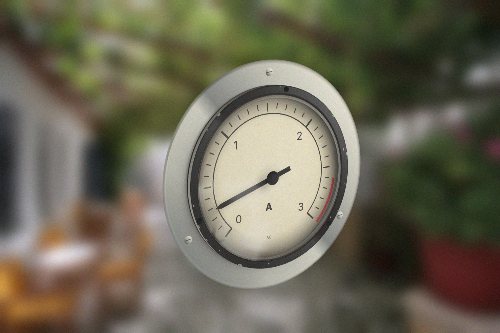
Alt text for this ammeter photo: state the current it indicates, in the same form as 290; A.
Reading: 0.3; A
